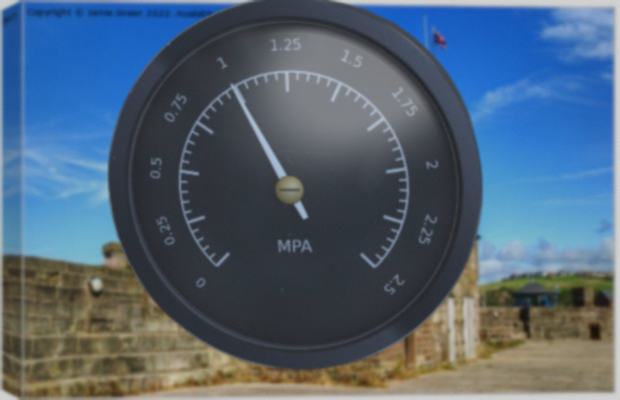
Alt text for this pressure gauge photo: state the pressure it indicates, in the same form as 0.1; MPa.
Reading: 1; MPa
